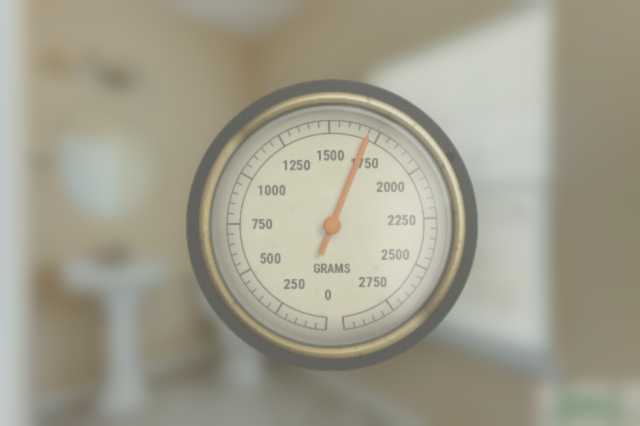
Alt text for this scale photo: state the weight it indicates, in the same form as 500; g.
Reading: 1700; g
